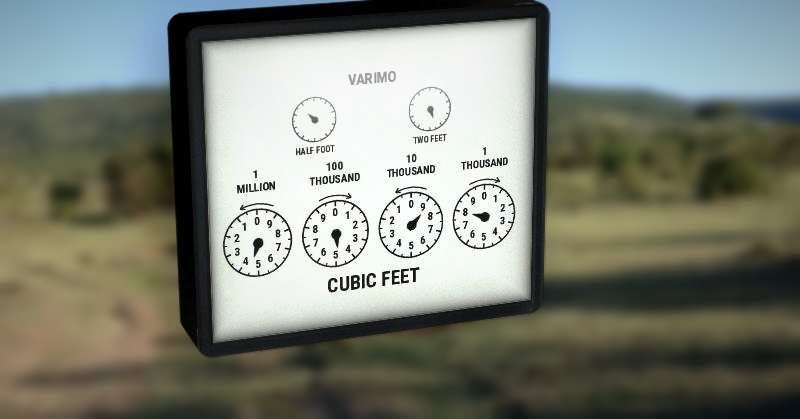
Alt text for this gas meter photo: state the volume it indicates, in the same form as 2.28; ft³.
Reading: 448800; ft³
